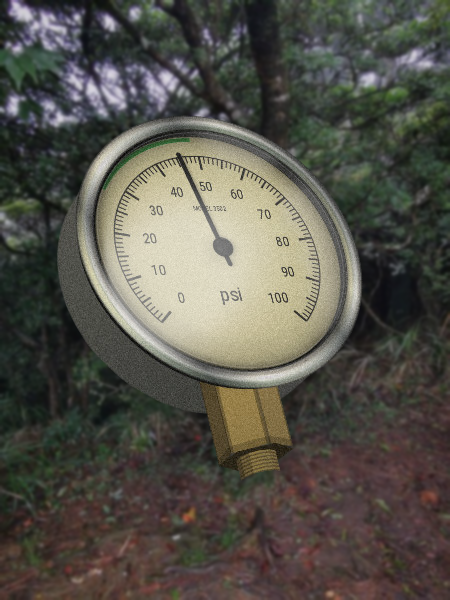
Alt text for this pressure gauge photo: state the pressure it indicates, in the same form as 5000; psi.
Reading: 45; psi
